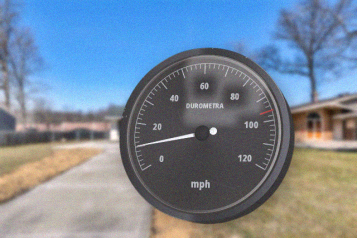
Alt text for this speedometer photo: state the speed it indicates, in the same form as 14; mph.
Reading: 10; mph
